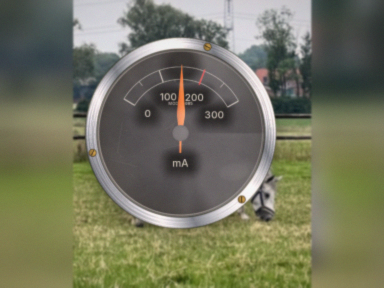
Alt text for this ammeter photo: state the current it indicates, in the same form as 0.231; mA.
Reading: 150; mA
